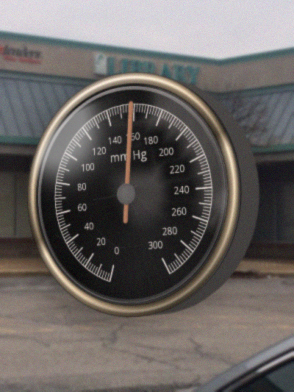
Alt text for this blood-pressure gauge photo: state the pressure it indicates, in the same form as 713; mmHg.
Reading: 160; mmHg
